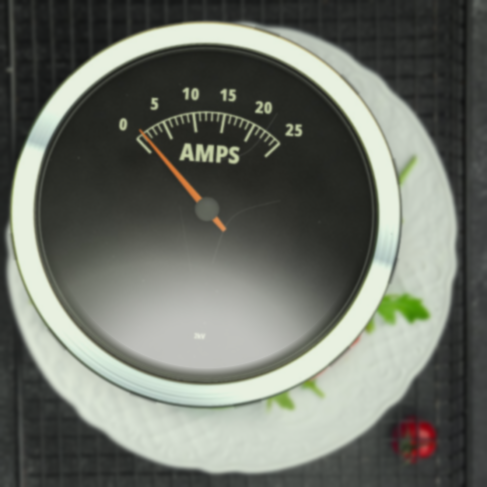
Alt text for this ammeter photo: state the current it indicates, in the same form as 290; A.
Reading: 1; A
